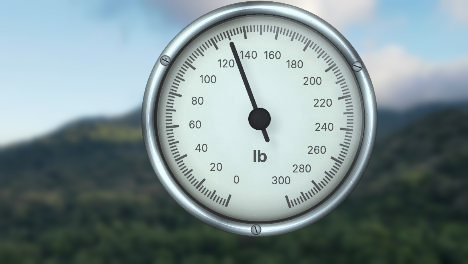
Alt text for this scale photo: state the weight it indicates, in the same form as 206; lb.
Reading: 130; lb
